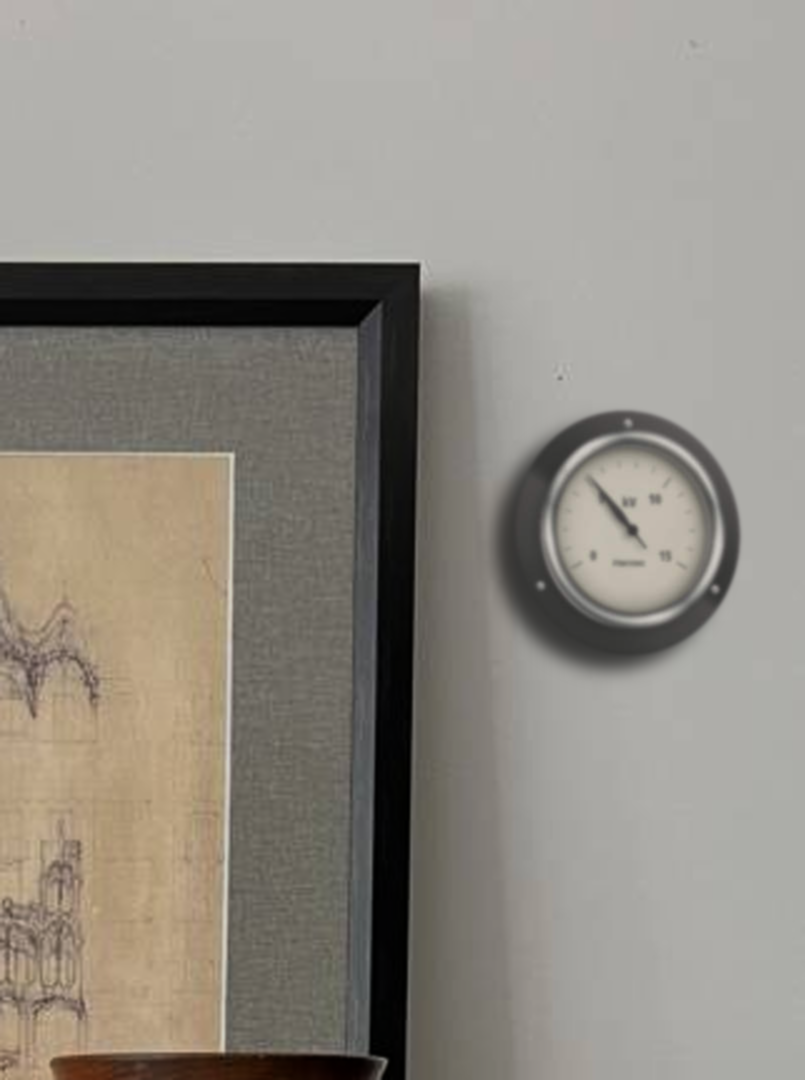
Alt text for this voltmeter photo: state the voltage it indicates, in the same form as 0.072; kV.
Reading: 5; kV
